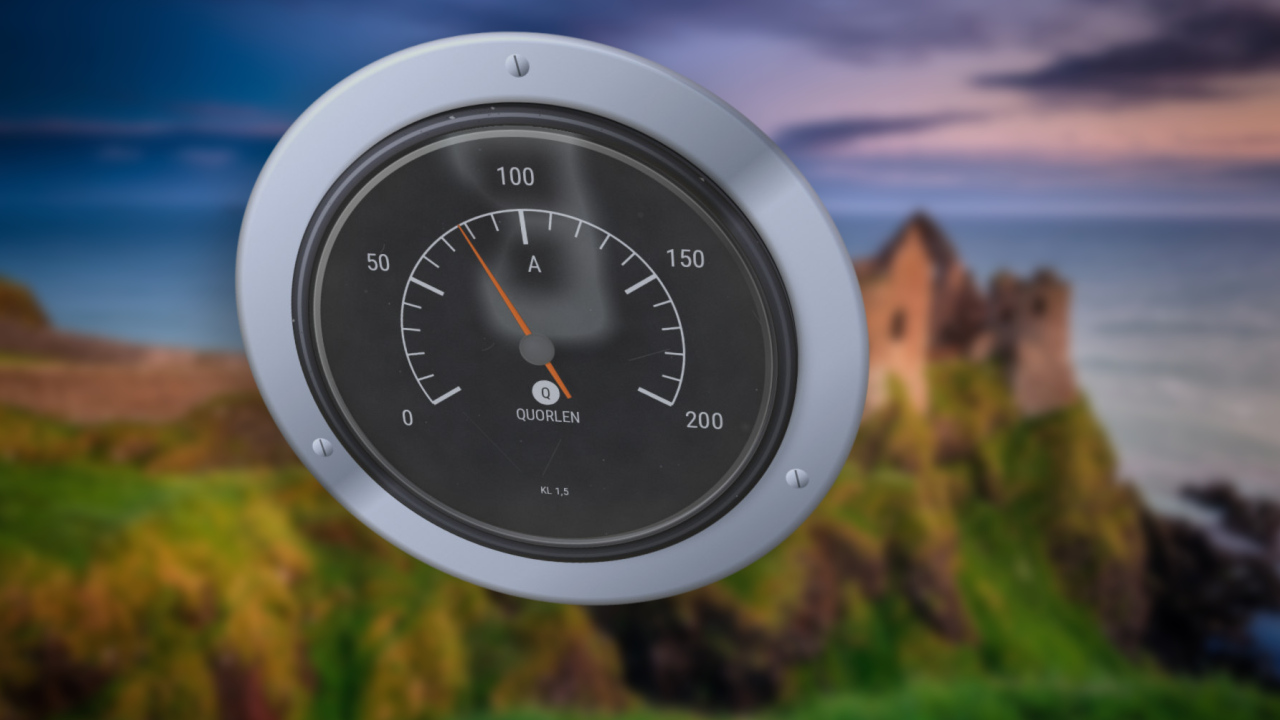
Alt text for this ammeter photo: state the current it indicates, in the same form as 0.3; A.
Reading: 80; A
